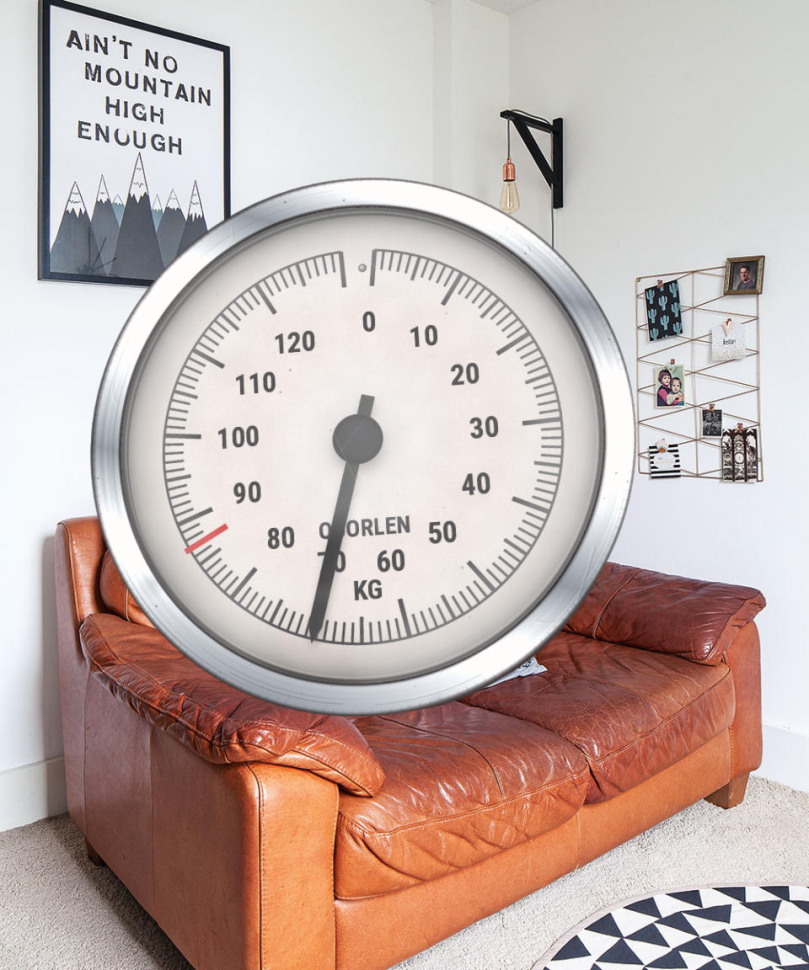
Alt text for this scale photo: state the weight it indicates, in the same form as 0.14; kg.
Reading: 70; kg
